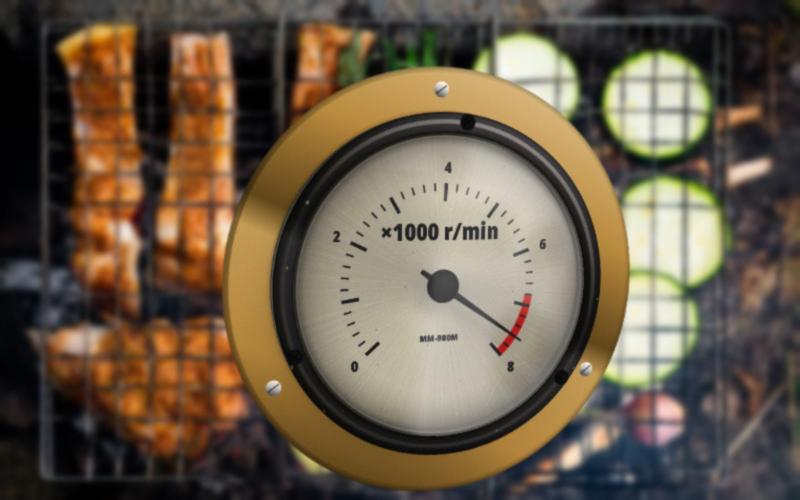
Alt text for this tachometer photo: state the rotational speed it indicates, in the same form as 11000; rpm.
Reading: 7600; rpm
